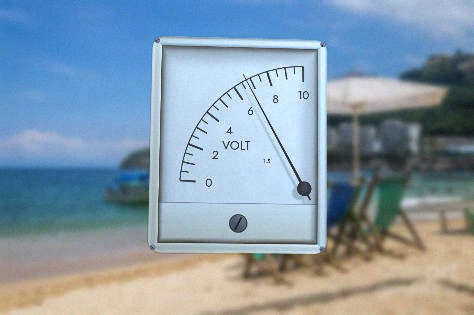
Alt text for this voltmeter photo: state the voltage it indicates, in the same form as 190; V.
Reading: 6.75; V
